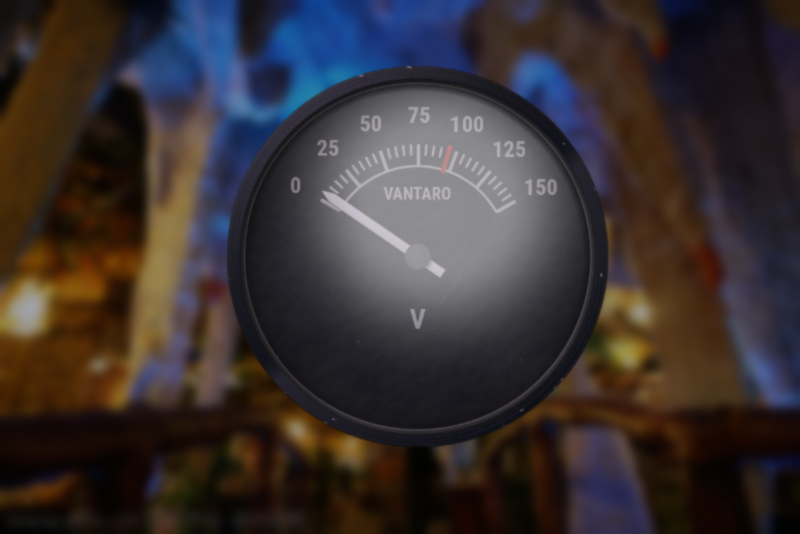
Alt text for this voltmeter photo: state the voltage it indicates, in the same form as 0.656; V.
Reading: 5; V
